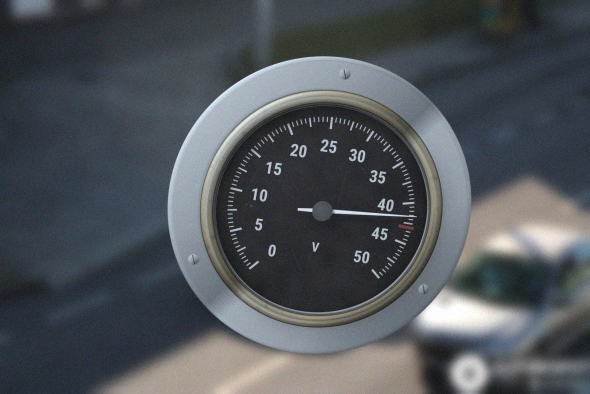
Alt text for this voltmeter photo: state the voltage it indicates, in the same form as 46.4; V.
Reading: 41.5; V
